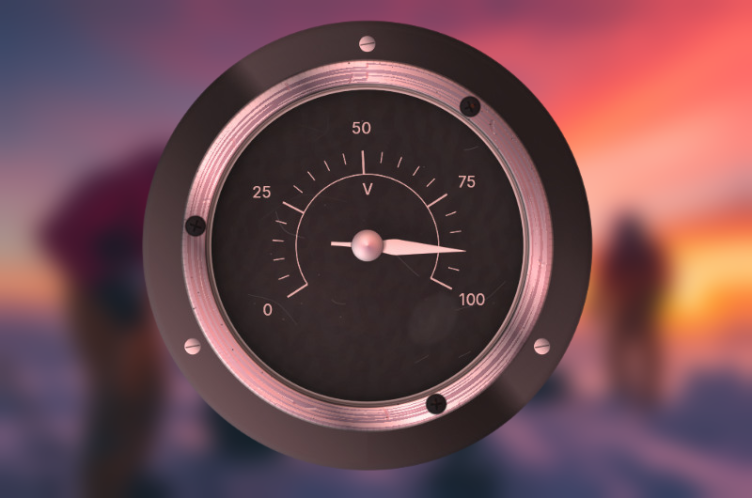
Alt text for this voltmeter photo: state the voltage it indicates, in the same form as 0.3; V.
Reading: 90; V
